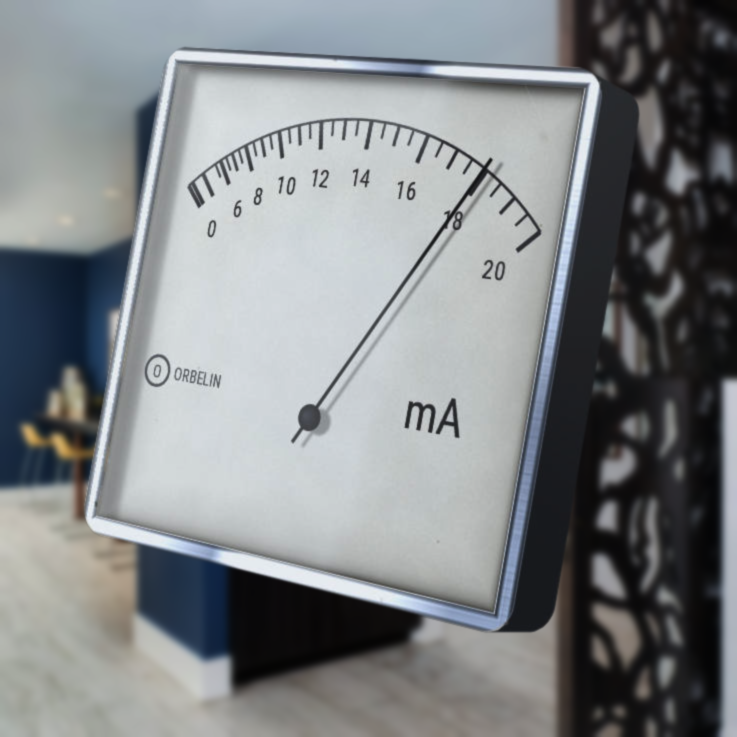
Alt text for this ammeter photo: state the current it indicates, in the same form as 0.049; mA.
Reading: 18; mA
